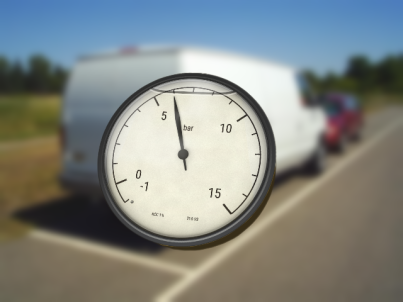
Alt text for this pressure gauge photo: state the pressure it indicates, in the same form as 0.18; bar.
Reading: 6; bar
